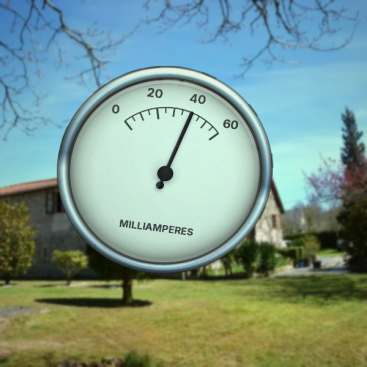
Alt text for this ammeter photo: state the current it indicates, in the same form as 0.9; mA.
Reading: 40; mA
